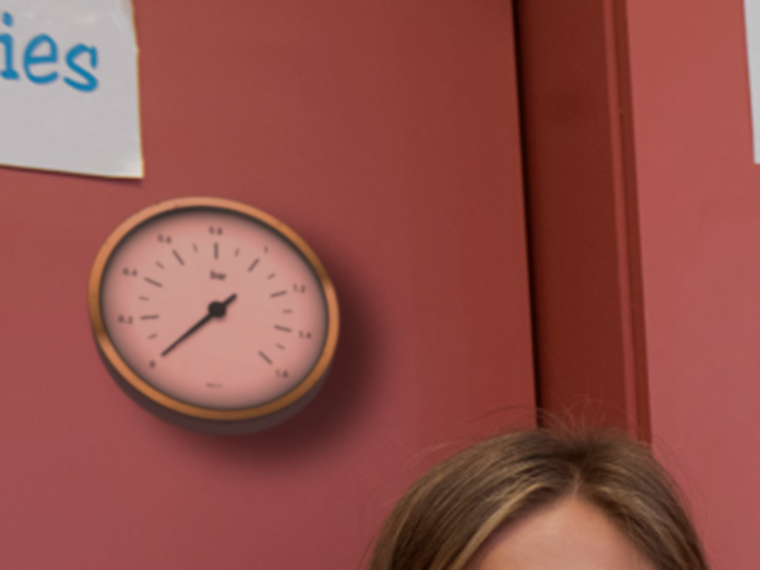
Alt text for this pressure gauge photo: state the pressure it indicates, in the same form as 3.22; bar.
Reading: 0; bar
